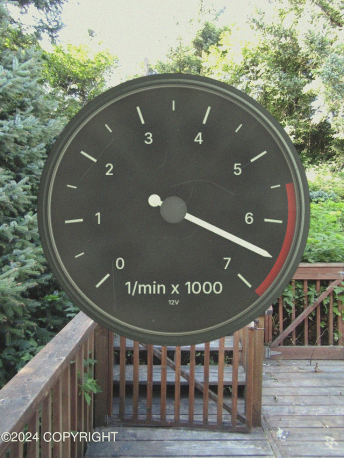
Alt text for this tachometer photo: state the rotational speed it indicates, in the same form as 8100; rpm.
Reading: 6500; rpm
